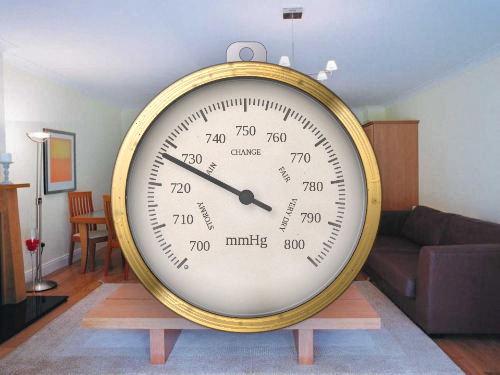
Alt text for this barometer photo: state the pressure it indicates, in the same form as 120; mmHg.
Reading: 727; mmHg
